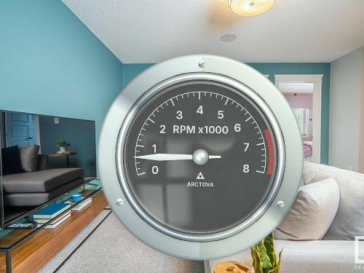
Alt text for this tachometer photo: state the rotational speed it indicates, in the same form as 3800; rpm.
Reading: 600; rpm
